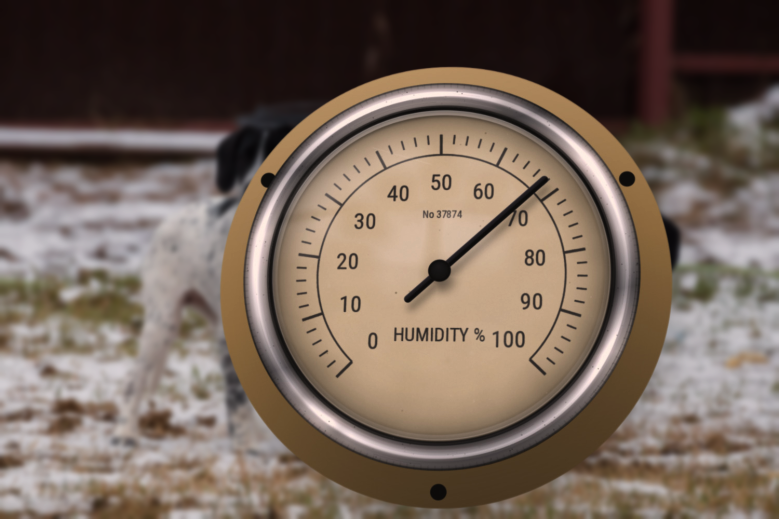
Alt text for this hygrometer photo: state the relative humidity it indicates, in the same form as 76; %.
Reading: 68; %
